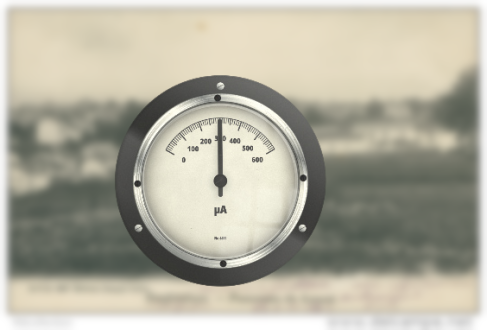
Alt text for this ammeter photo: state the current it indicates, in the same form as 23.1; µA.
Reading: 300; µA
